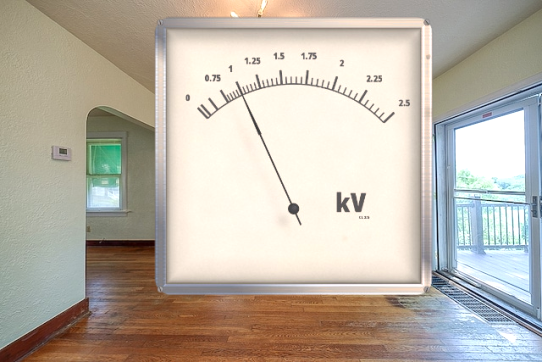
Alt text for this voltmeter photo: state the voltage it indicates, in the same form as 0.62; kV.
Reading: 1; kV
